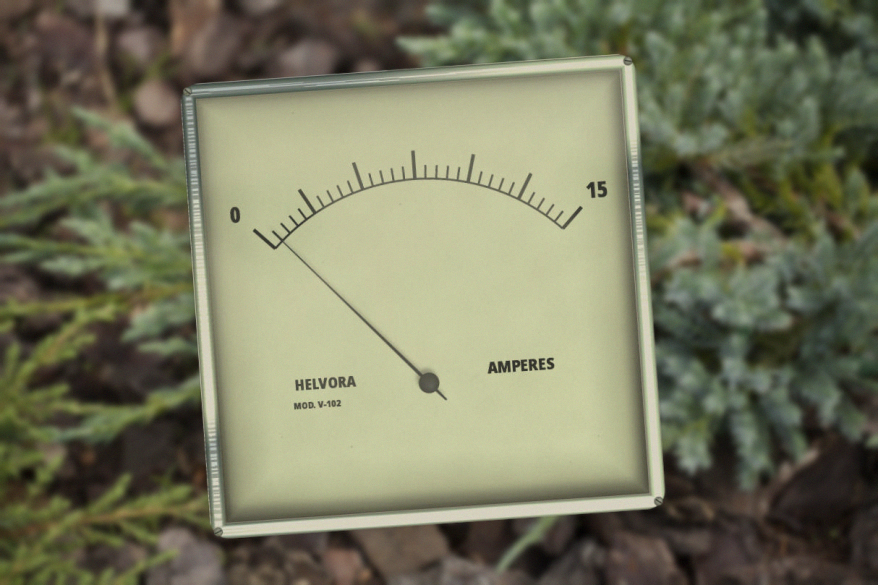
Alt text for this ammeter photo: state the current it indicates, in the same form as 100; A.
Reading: 0.5; A
